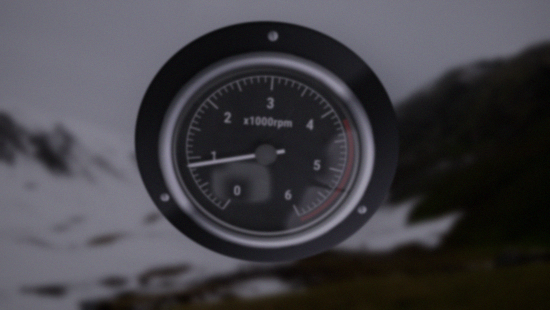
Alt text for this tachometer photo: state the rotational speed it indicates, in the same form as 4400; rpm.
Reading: 900; rpm
